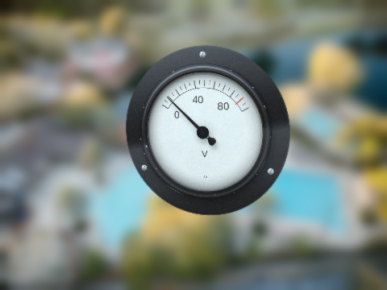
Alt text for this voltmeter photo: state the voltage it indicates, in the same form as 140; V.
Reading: 10; V
